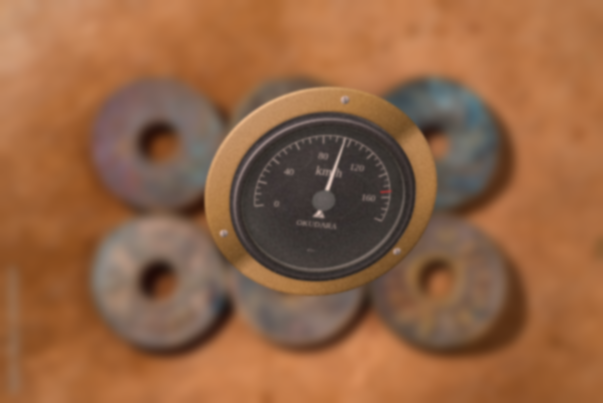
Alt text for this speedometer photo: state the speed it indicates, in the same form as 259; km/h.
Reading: 95; km/h
